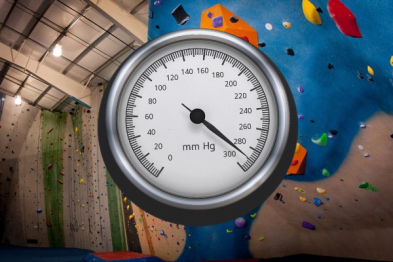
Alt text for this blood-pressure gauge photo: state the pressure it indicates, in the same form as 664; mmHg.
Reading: 290; mmHg
